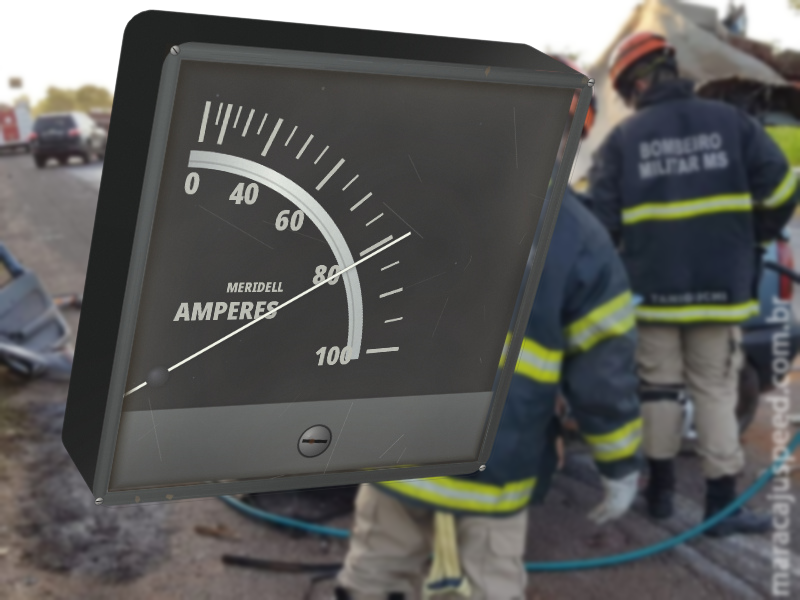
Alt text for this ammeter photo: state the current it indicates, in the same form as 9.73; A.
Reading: 80; A
